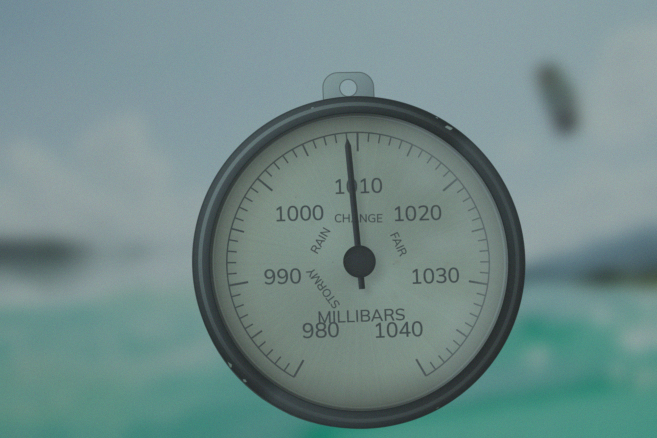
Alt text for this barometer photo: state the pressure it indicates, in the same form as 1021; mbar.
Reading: 1009; mbar
